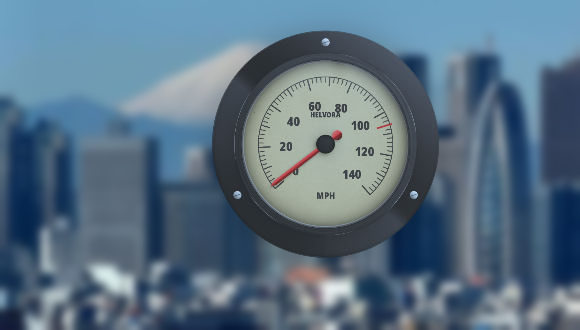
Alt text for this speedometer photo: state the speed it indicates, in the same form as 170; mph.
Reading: 2; mph
